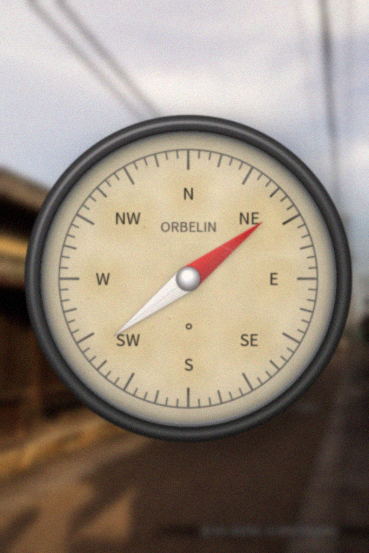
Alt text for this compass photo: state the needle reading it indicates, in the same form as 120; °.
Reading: 52.5; °
